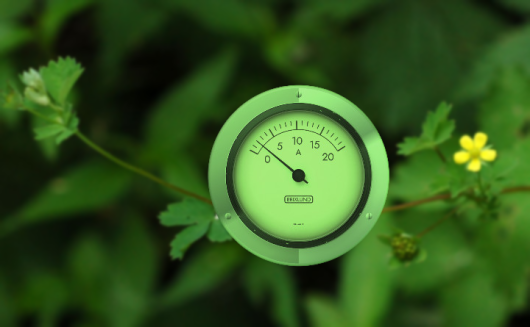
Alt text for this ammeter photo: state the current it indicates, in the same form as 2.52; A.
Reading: 2; A
